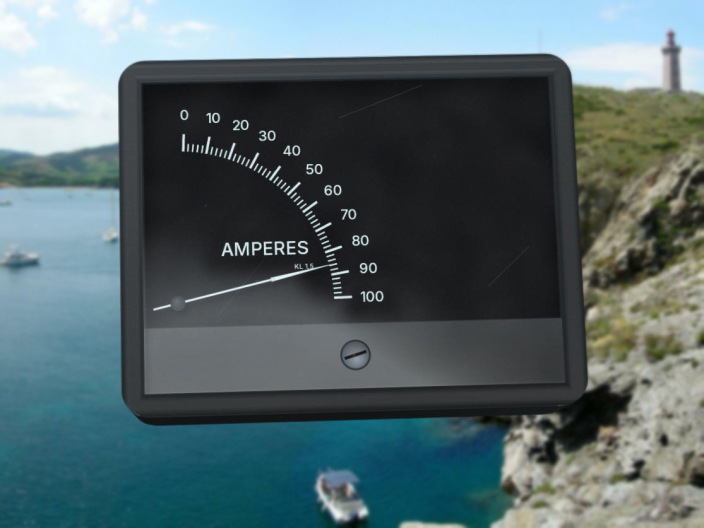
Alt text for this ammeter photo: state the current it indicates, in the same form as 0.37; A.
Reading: 86; A
